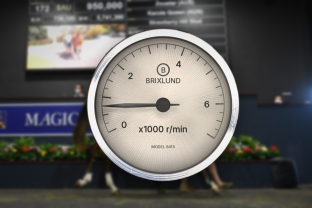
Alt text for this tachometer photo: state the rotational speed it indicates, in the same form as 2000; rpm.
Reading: 750; rpm
